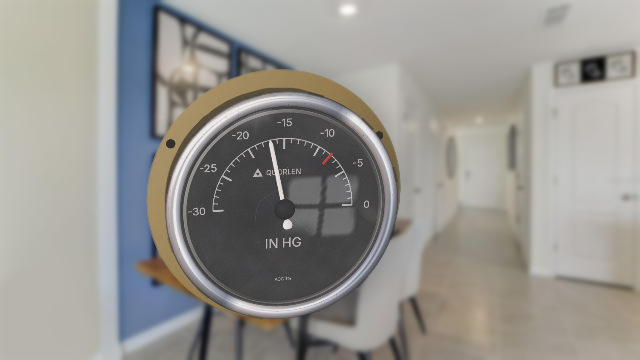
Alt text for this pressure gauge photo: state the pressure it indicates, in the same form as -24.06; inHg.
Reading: -17; inHg
